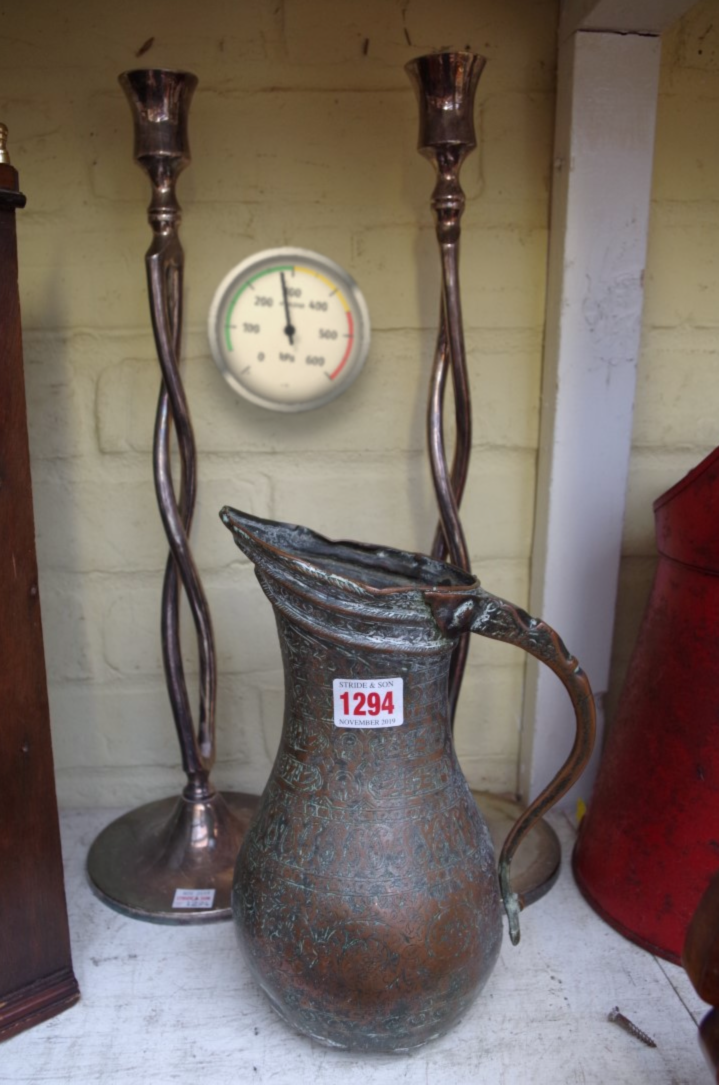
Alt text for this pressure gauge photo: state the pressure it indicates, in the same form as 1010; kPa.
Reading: 275; kPa
